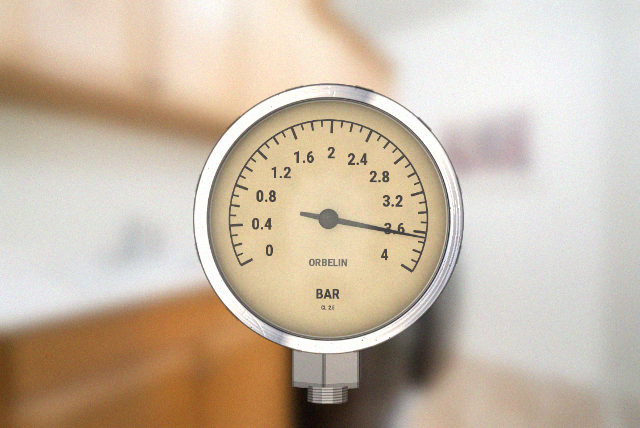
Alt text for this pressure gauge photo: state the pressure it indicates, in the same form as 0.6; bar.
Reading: 3.65; bar
